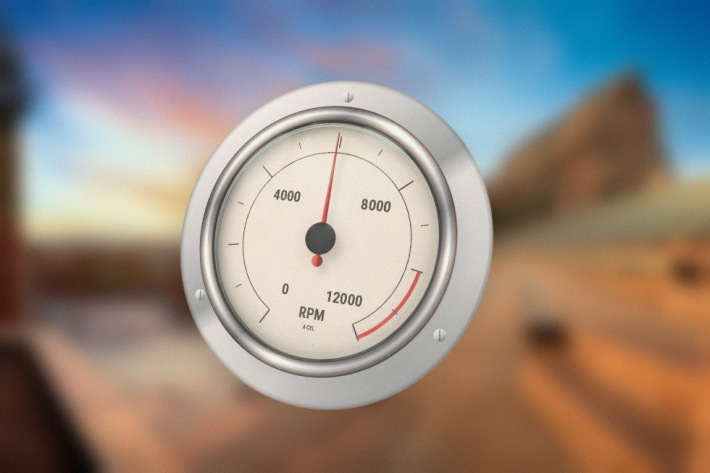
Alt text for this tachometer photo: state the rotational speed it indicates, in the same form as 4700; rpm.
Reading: 6000; rpm
